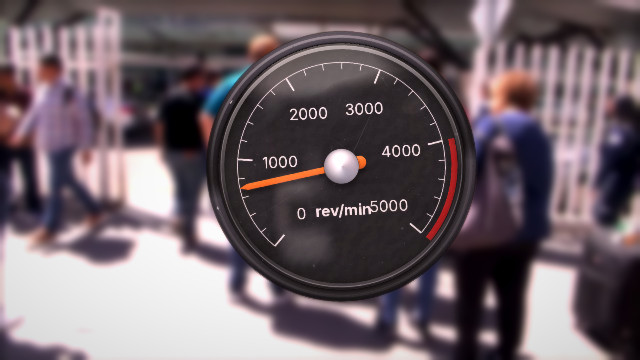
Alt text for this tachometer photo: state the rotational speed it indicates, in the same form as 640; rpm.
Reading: 700; rpm
